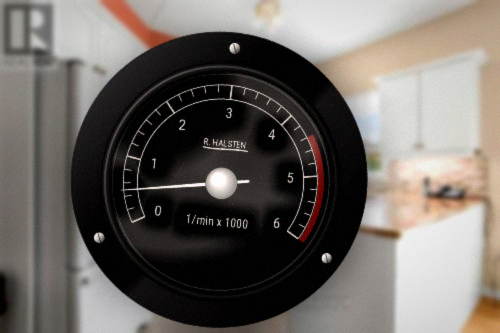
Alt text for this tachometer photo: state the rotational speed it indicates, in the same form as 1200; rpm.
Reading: 500; rpm
